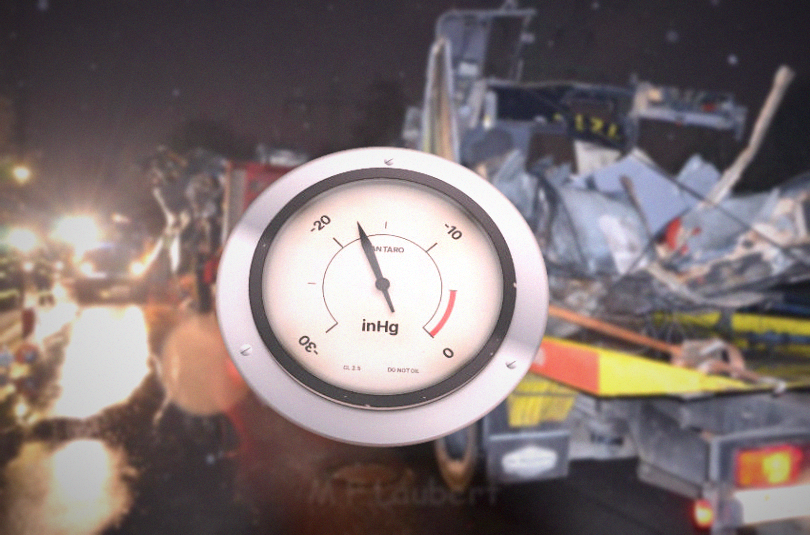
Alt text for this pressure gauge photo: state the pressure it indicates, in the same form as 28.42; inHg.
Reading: -17.5; inHg
